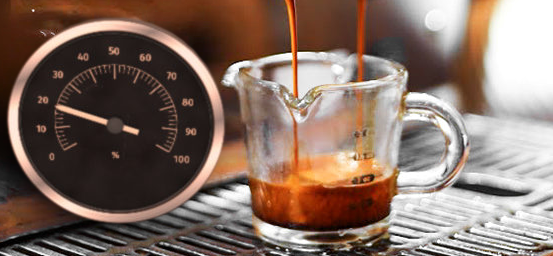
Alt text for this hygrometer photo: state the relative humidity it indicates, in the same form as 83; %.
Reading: 20; %
